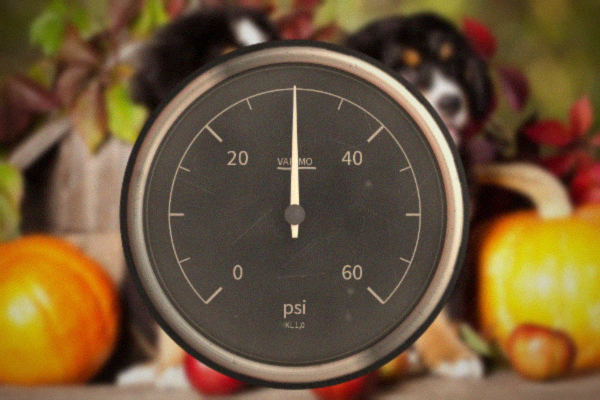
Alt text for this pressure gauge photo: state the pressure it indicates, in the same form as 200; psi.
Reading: 30; psi
